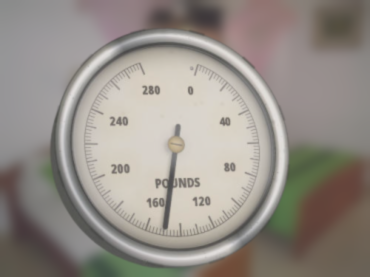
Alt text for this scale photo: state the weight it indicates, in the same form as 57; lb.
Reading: 150; lb
